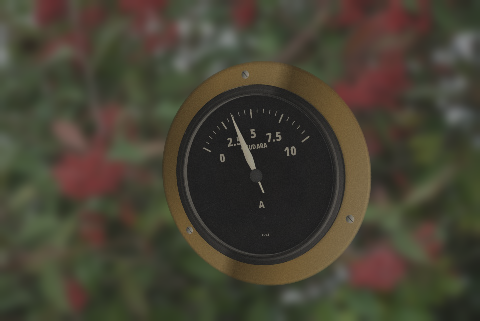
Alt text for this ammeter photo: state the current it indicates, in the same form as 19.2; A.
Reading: 3.5; A
